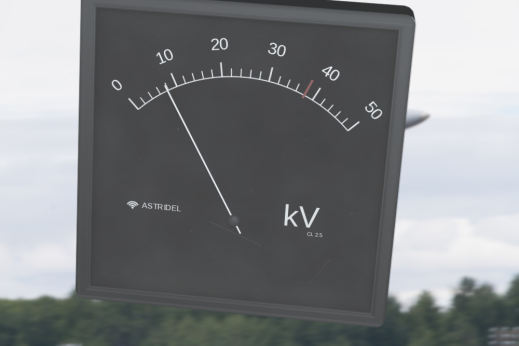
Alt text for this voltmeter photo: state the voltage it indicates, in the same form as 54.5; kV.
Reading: 8; kV
